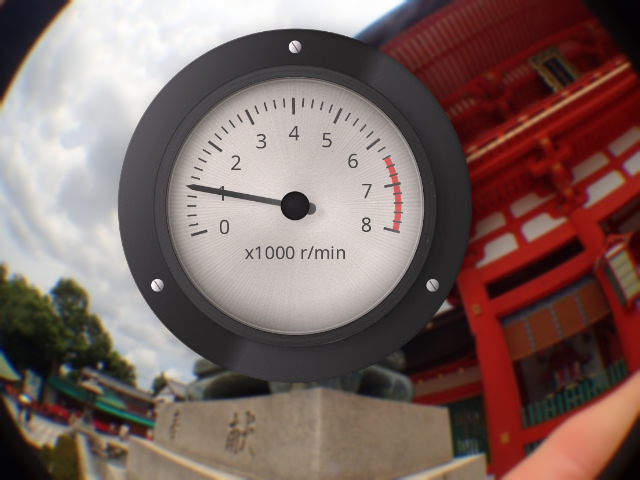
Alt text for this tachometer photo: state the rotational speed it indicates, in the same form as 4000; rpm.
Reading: 1000; rpm
